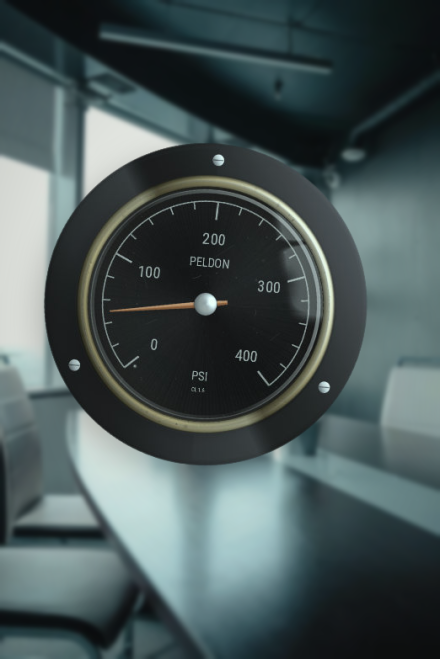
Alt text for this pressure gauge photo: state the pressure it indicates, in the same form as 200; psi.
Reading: 50; psi
